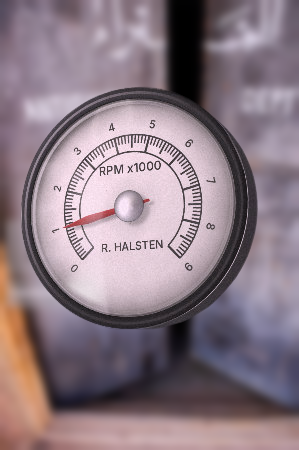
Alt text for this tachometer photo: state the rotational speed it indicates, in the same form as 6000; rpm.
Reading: 1000; rpm
